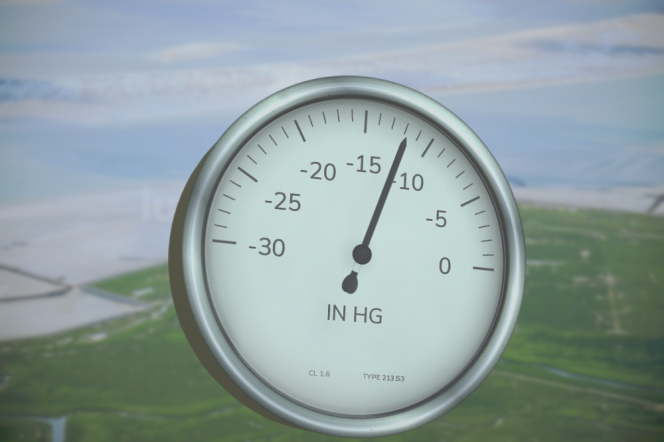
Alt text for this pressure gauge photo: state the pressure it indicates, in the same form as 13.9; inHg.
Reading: -12; inHg
